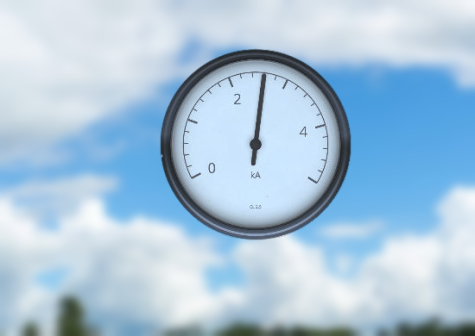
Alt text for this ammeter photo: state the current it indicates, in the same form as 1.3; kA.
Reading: 2.6; kA
